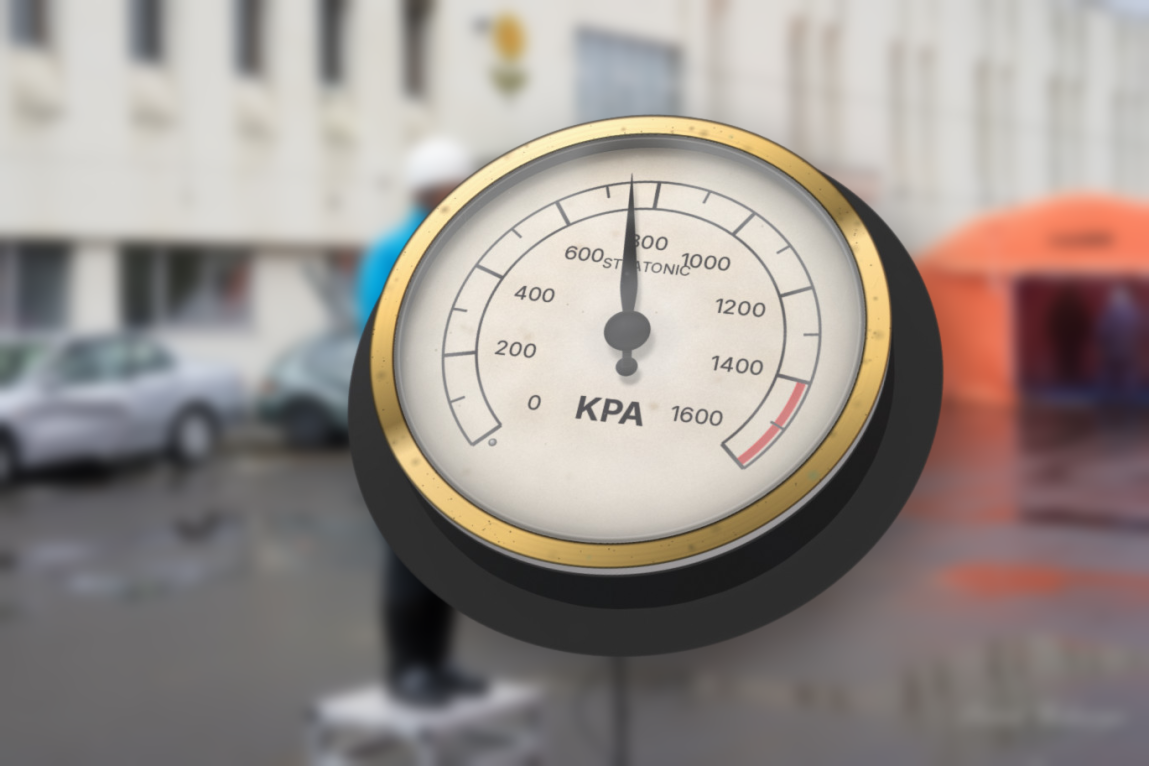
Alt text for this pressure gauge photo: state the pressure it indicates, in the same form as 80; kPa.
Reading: 750; kPa
